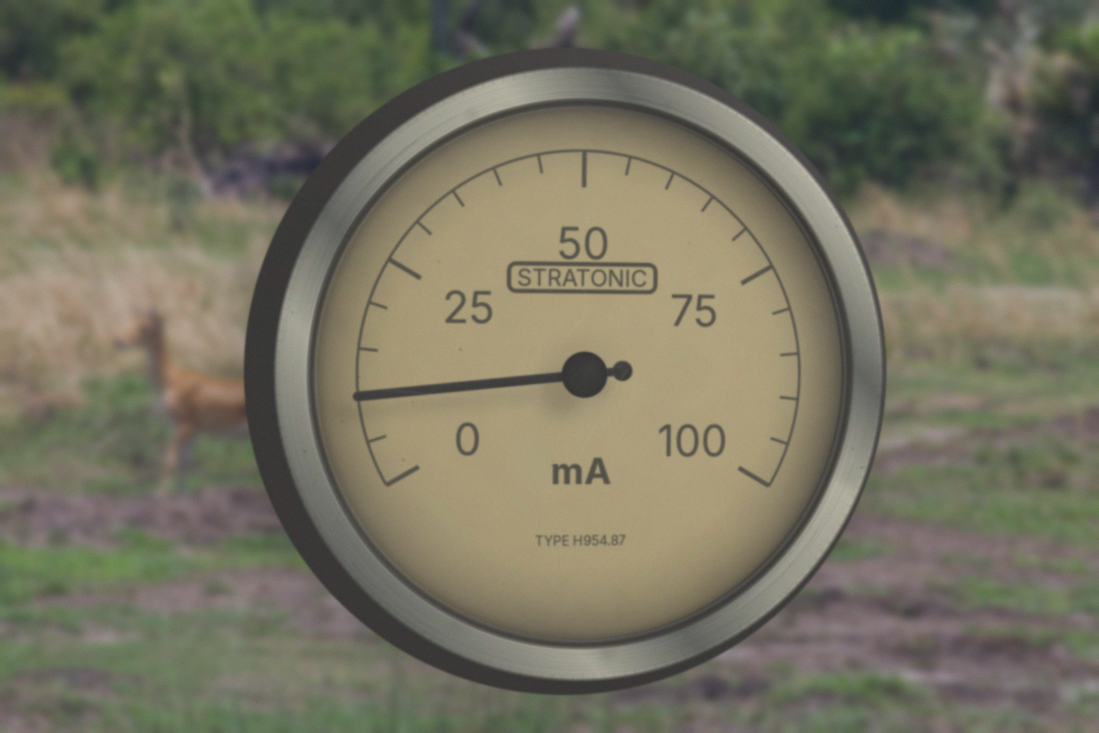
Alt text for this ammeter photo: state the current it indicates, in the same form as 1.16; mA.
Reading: 10; mA
